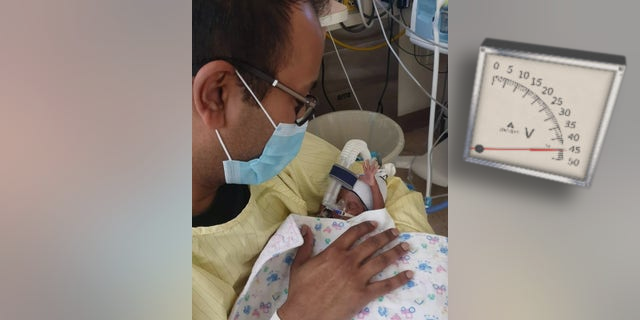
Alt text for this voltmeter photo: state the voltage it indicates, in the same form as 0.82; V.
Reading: 45; V
